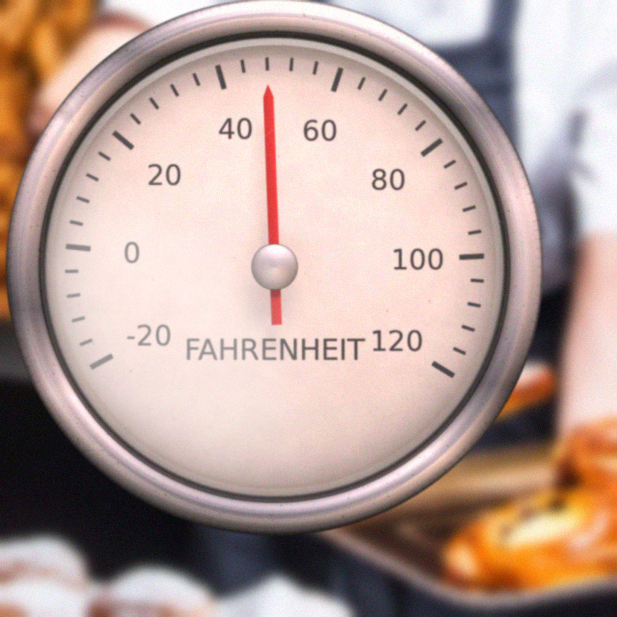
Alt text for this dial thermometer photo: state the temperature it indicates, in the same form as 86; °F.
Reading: 48; °F
